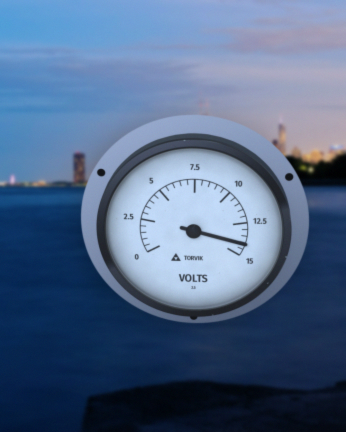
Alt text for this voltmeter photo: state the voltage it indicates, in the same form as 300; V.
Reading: 14; V
